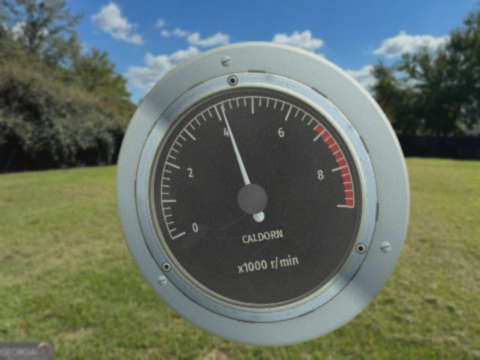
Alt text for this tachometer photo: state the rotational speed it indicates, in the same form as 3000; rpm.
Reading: 4200; rpm
